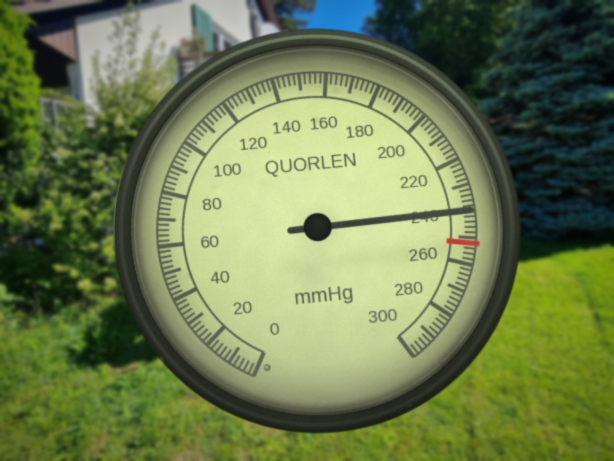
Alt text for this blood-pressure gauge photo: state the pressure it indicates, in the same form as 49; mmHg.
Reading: 240; mmHg
